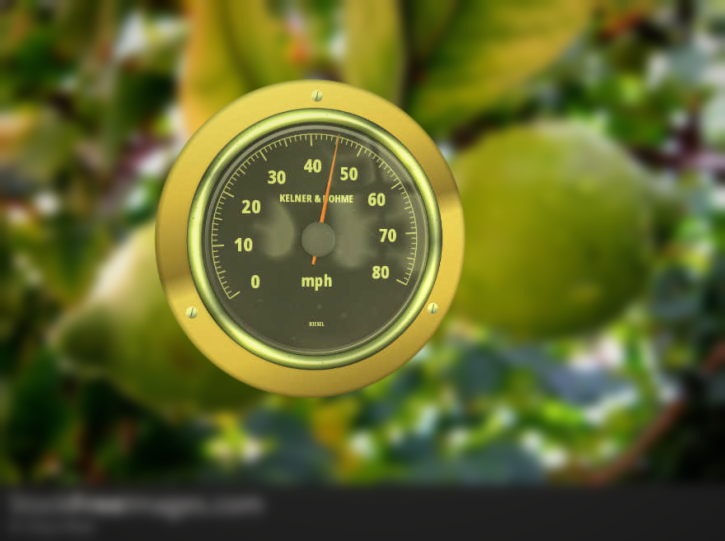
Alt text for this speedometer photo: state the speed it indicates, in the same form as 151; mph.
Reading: 45; mph
